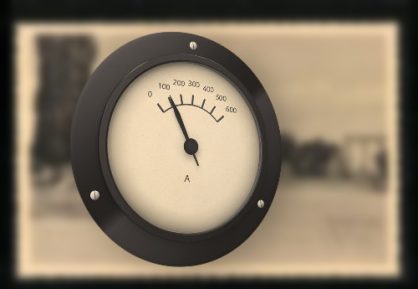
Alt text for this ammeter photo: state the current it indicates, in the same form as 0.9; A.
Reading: 100; A
